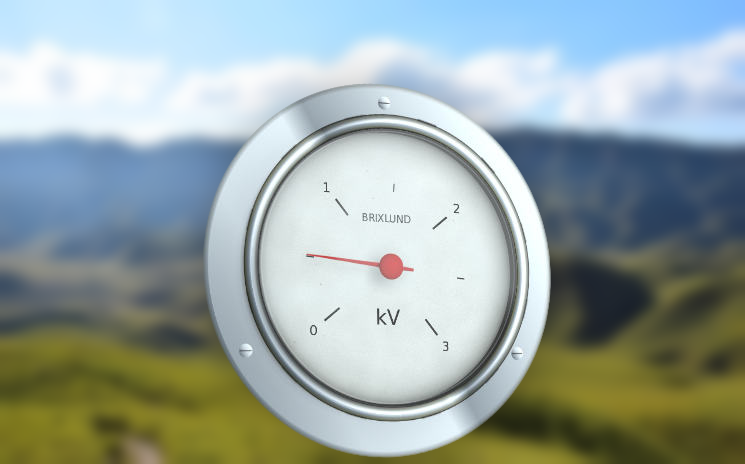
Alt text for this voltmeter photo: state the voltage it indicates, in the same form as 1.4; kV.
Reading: 0.5; kV
